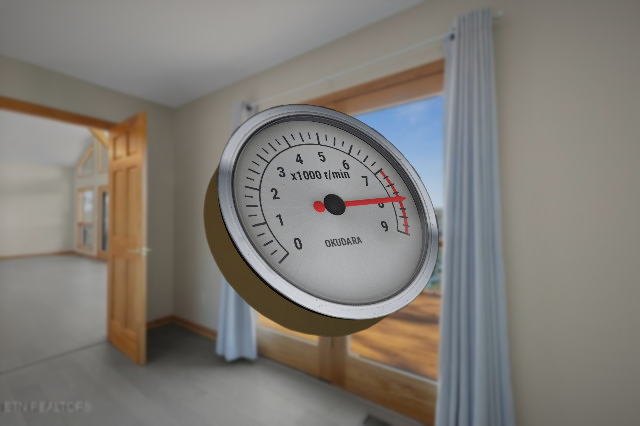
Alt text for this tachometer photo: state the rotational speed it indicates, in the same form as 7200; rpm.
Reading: 8000; rpm
